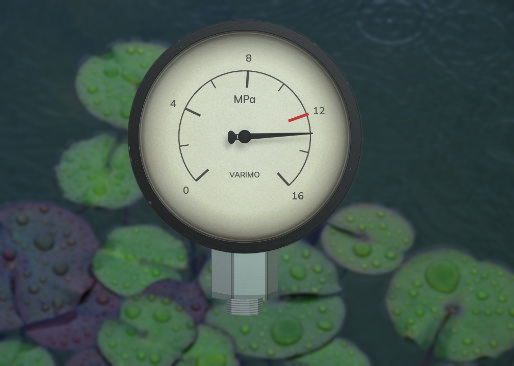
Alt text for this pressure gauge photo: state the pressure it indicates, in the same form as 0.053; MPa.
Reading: 13; MPa
